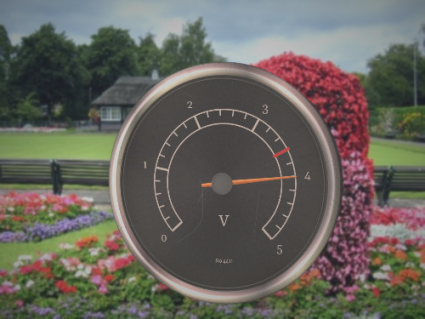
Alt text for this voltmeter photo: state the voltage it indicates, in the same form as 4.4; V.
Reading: 4; V
